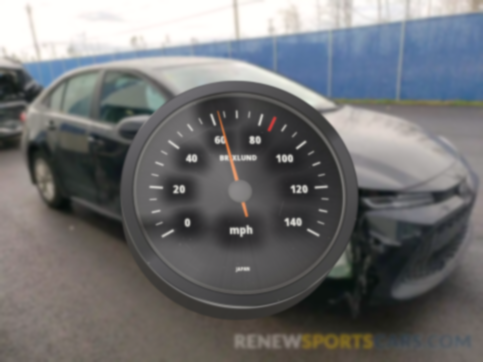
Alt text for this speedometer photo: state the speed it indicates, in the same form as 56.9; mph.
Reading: 62.5; mph
